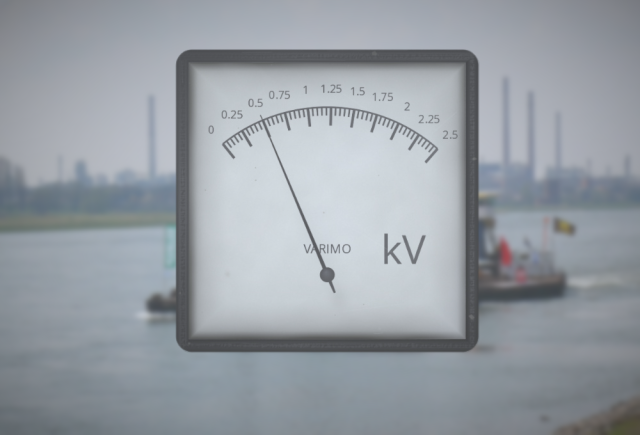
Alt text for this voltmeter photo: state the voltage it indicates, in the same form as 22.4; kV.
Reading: 0.5; kV
